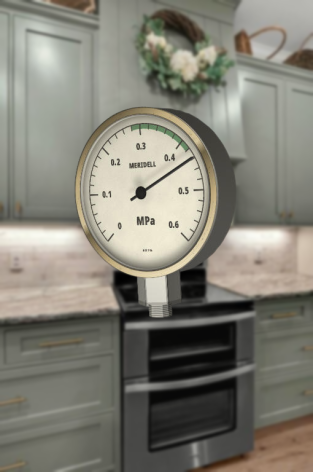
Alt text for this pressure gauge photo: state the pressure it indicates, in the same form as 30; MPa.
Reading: 0.44; MPa
